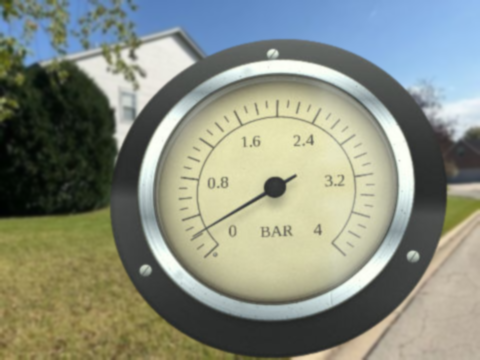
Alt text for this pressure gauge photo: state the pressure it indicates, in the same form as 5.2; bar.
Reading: 0.2; bar
